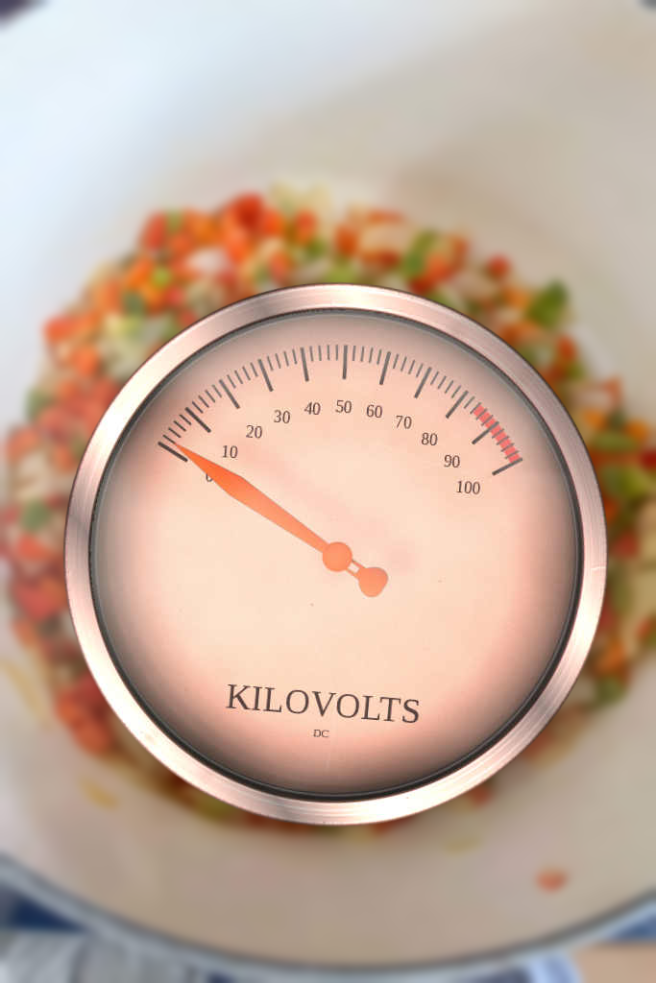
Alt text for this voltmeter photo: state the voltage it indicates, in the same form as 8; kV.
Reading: 2; kV
